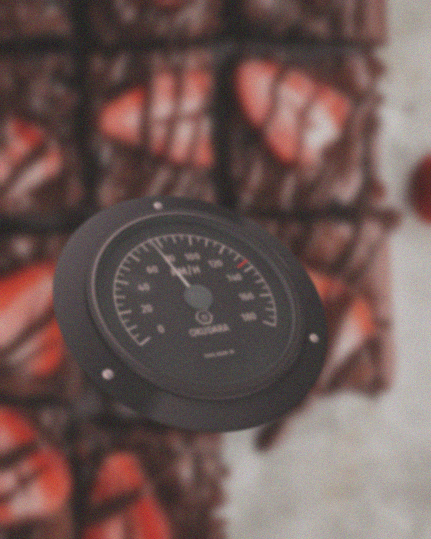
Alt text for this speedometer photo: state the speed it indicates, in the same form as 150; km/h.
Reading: 75; km/h
